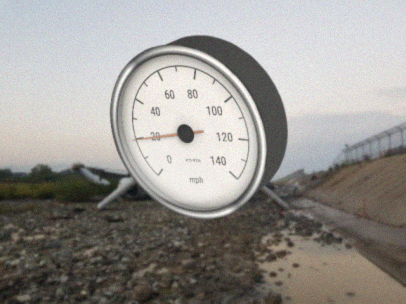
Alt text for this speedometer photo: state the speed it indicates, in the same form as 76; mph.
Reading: 20; mph
